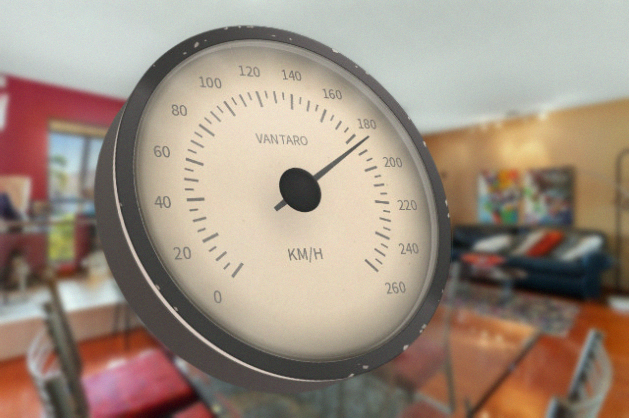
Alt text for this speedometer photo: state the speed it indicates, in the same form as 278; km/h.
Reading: 185; km/h
